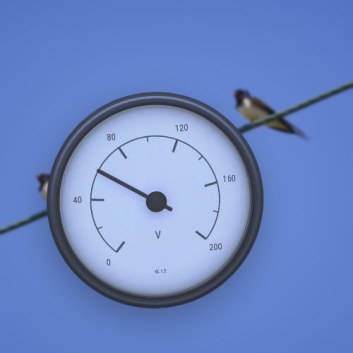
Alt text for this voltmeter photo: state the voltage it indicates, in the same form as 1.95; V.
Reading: 60; V
